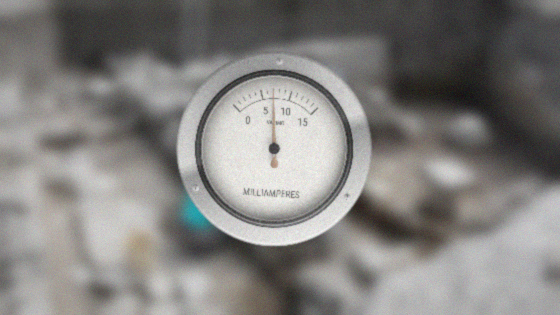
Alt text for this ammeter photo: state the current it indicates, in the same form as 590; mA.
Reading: 7; mA
